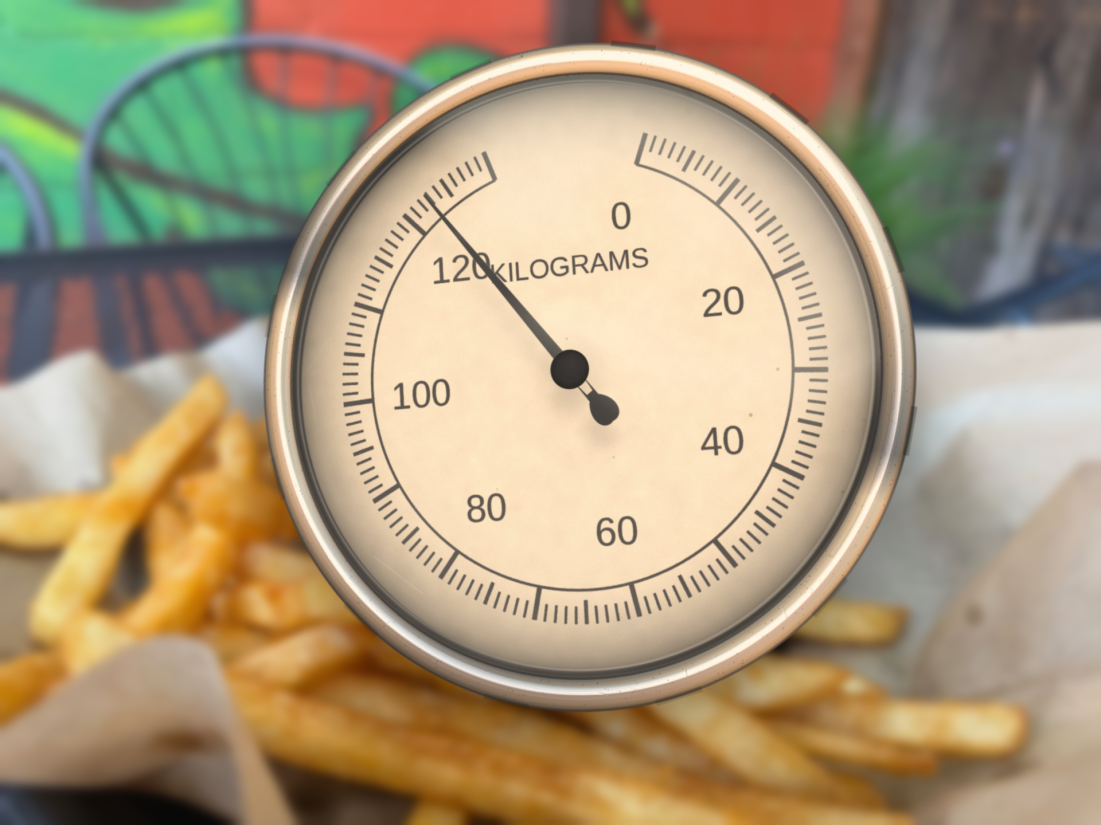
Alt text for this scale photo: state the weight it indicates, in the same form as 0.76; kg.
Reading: 123; kg
